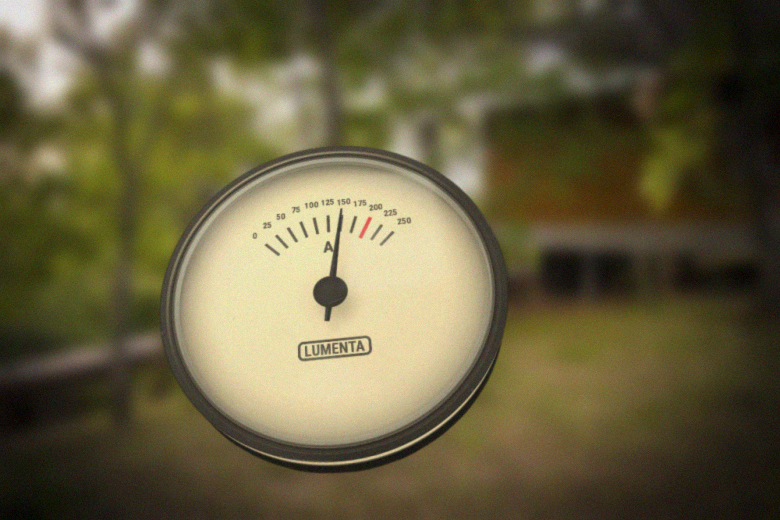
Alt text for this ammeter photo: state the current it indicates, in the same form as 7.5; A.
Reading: 150; A
